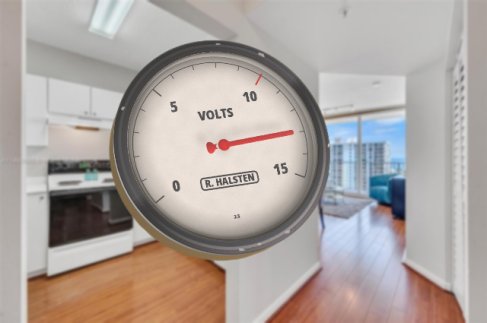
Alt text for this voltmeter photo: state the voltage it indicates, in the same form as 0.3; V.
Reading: 13; V
